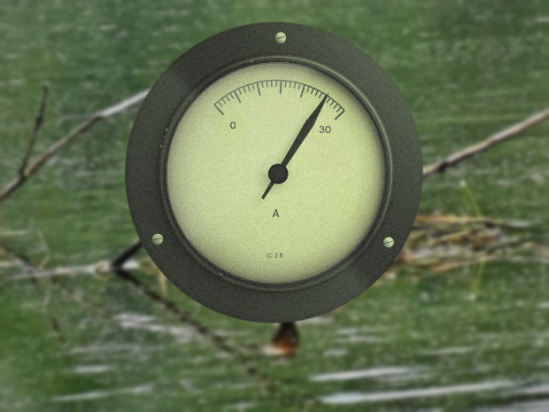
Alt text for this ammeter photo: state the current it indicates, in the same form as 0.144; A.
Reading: 25; A
